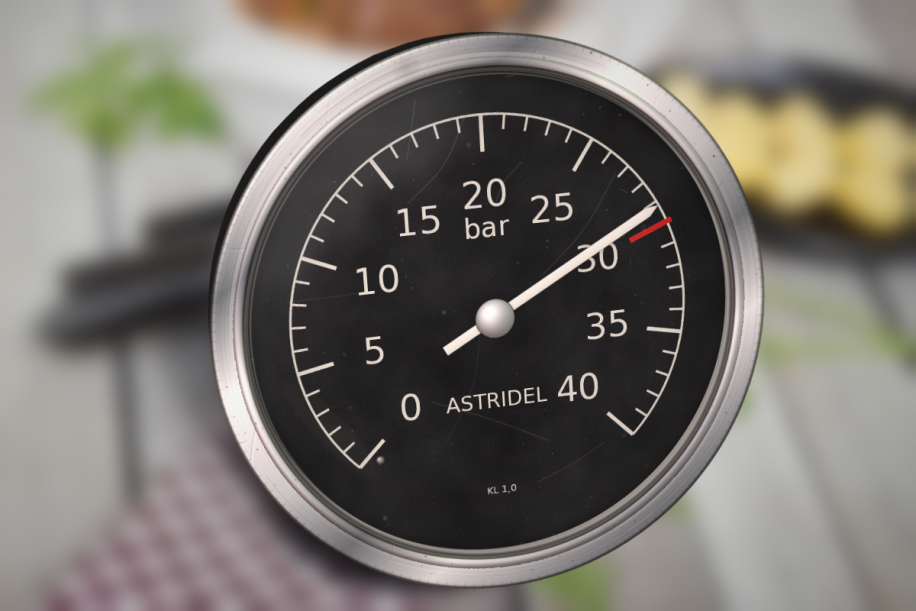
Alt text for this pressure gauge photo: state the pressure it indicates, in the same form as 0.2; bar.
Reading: 29; bar
